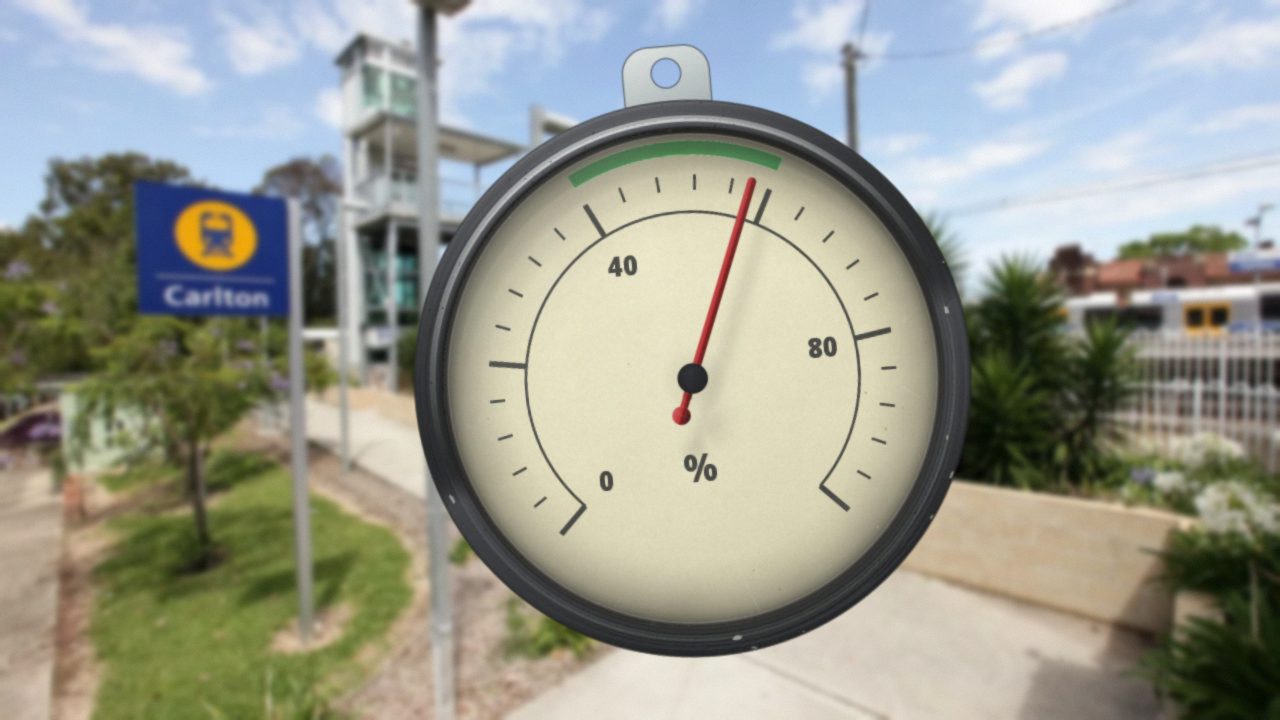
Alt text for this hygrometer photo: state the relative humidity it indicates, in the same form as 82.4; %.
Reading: 58; %
